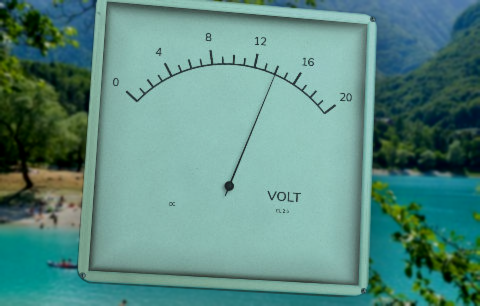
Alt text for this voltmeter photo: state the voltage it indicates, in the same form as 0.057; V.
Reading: 14; V
